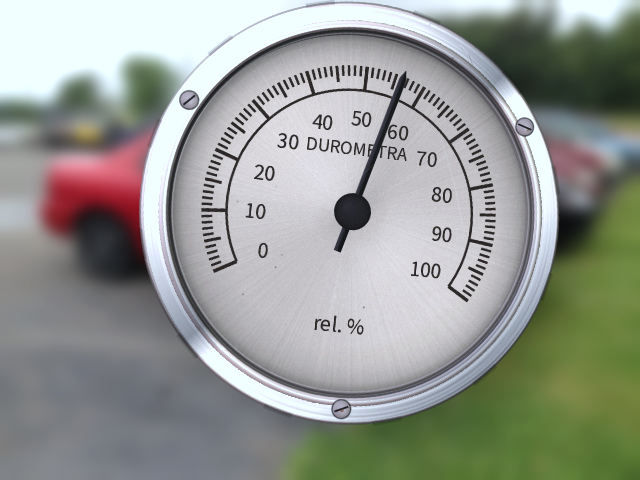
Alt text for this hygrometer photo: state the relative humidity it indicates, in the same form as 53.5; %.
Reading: 56; %
